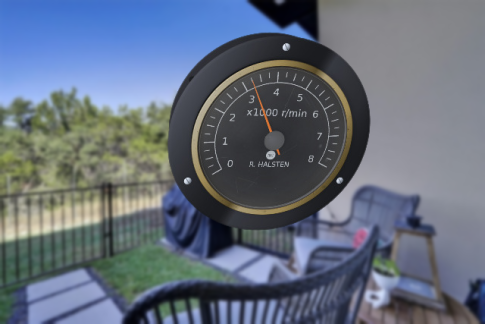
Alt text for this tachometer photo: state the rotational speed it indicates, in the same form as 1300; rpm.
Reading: 3250; rpm
